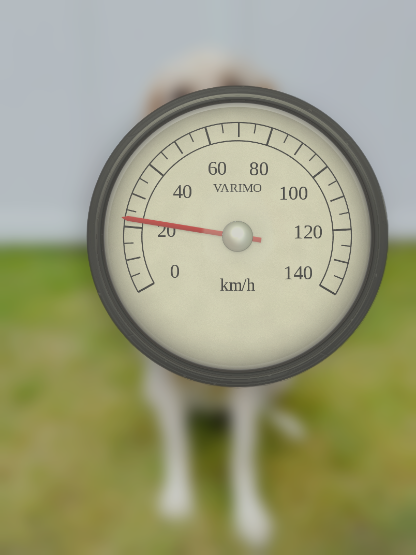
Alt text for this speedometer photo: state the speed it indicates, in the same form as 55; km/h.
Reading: 22.5; km/h
